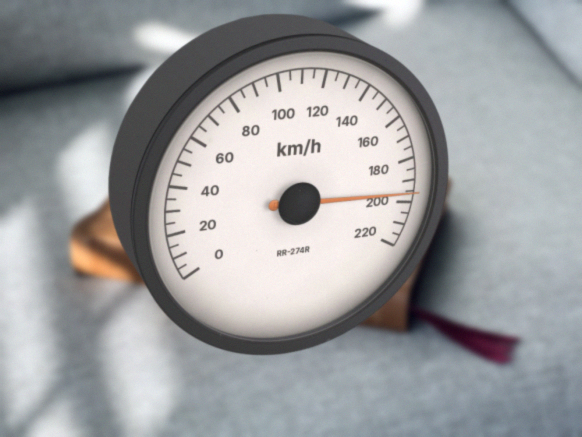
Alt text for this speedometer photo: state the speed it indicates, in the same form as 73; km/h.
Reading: 195; km/h
